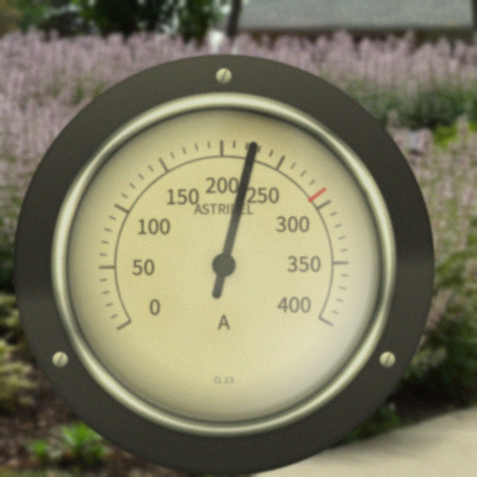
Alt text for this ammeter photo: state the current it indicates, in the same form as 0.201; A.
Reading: 225; A
